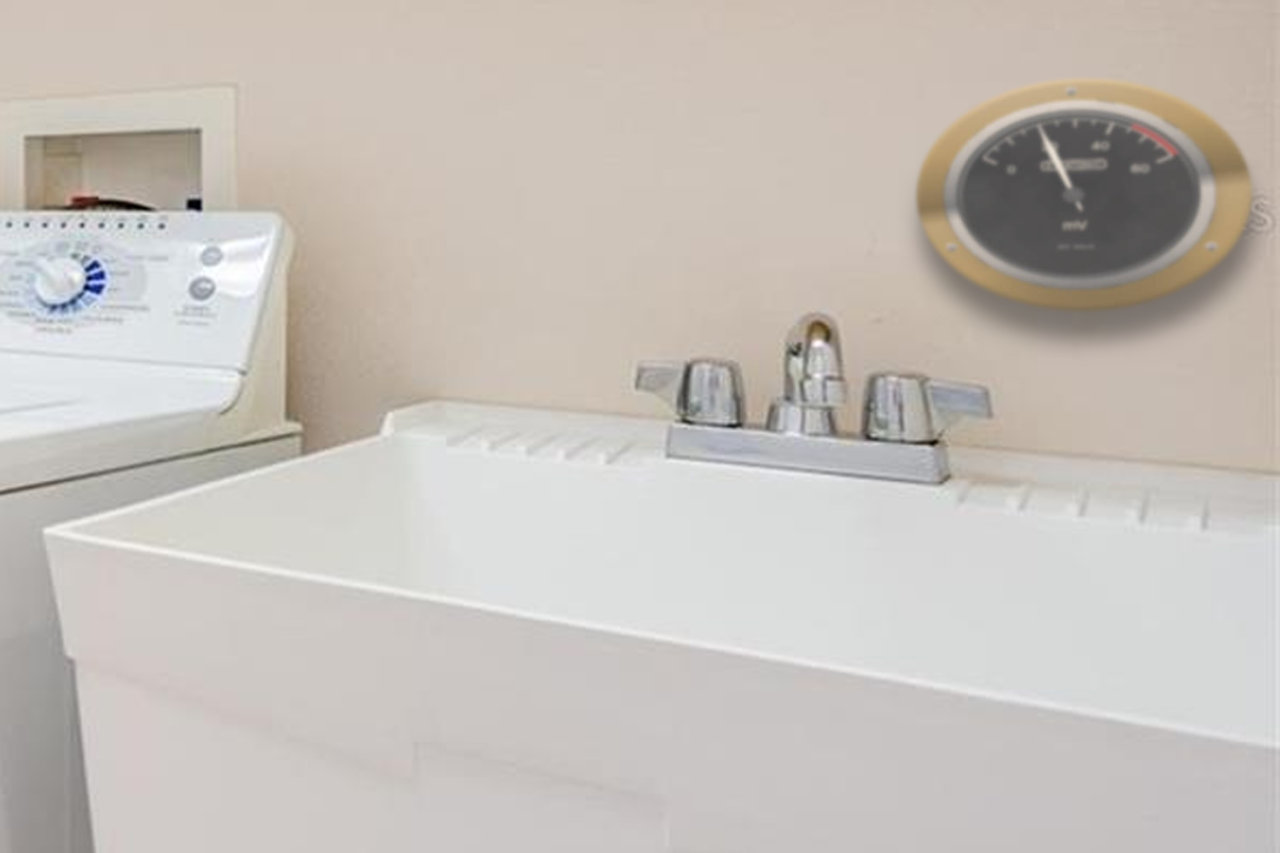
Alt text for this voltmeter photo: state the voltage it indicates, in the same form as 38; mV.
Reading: 20; mV
